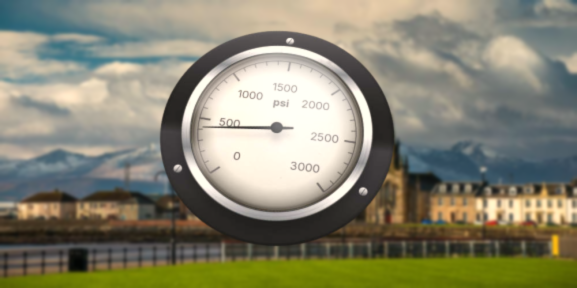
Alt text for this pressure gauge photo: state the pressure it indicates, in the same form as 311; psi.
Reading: 400; psi
